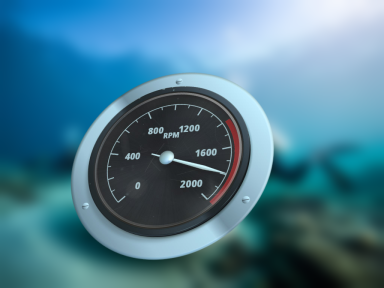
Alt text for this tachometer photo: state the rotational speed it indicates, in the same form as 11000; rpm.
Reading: 1800; rpm
